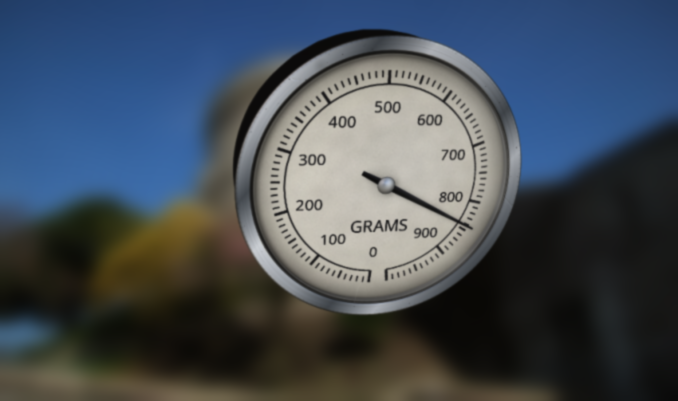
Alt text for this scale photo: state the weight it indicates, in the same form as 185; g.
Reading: 840; g
